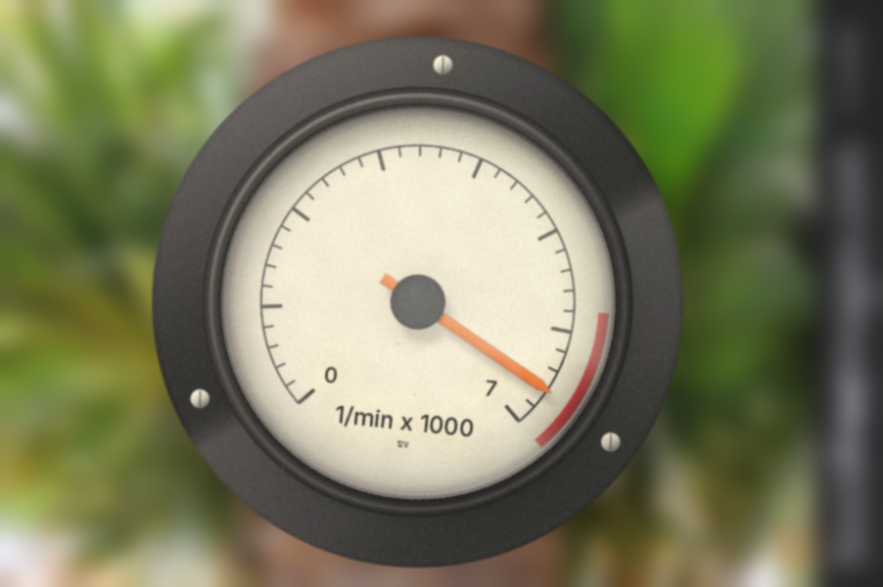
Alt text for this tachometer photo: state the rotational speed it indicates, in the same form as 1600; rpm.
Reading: 6600; rpm
